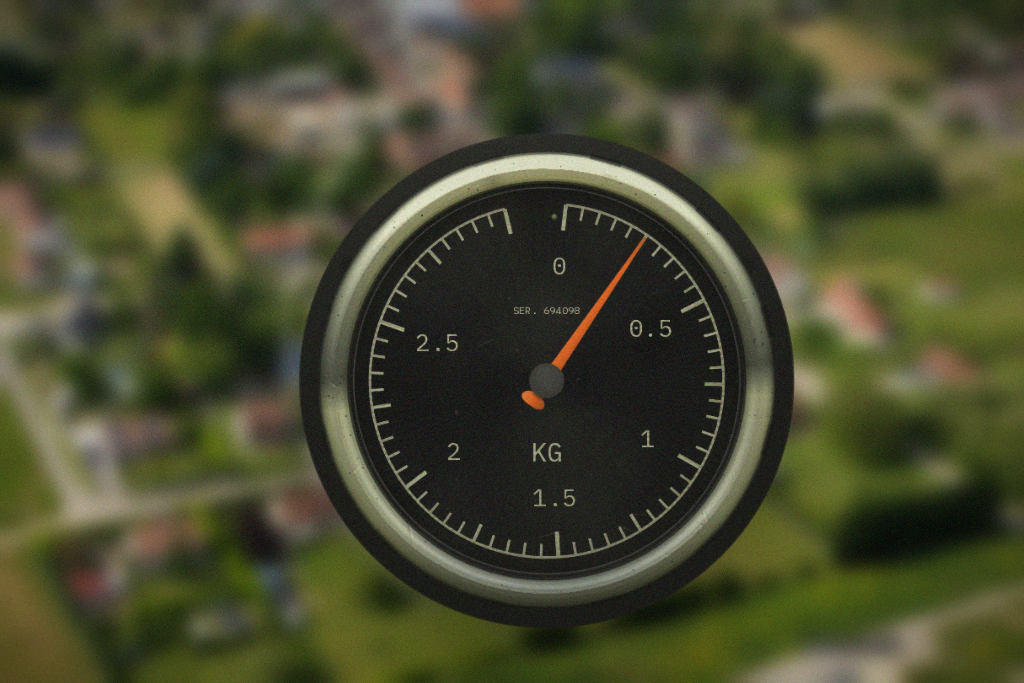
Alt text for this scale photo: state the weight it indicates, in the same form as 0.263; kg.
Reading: 0.25; kg
